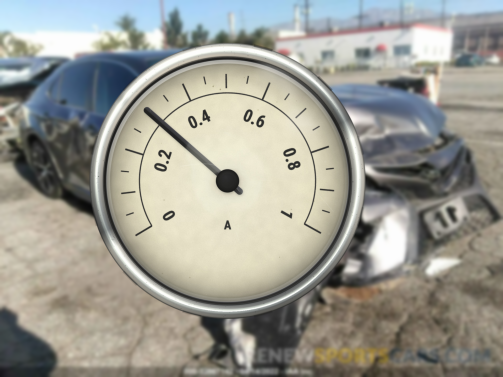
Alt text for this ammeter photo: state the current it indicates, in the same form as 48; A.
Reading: 0.3; A
